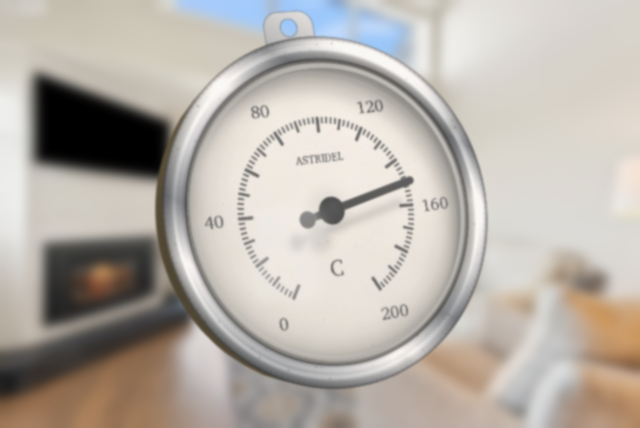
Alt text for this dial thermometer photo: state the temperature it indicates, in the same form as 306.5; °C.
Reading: 150; °C
